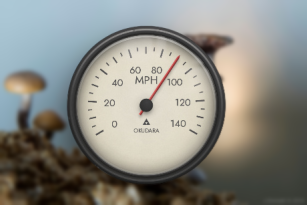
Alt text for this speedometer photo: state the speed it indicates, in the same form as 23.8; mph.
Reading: 90; mph
